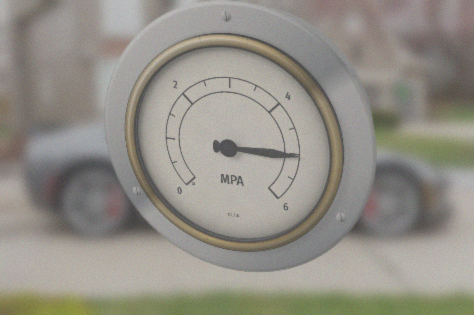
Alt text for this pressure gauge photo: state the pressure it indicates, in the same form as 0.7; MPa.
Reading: 5; MPa
